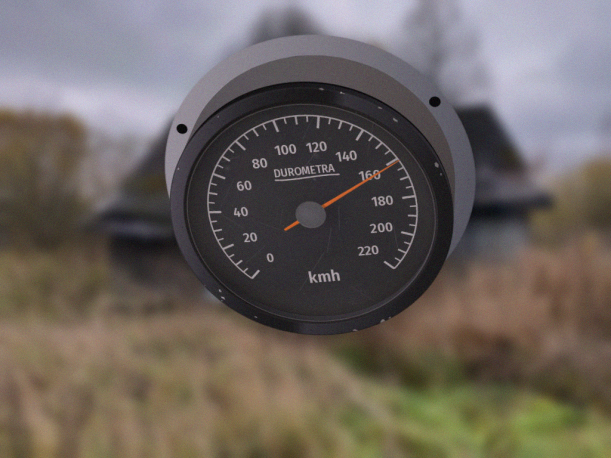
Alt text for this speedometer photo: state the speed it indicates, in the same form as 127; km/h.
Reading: 160; km/h
